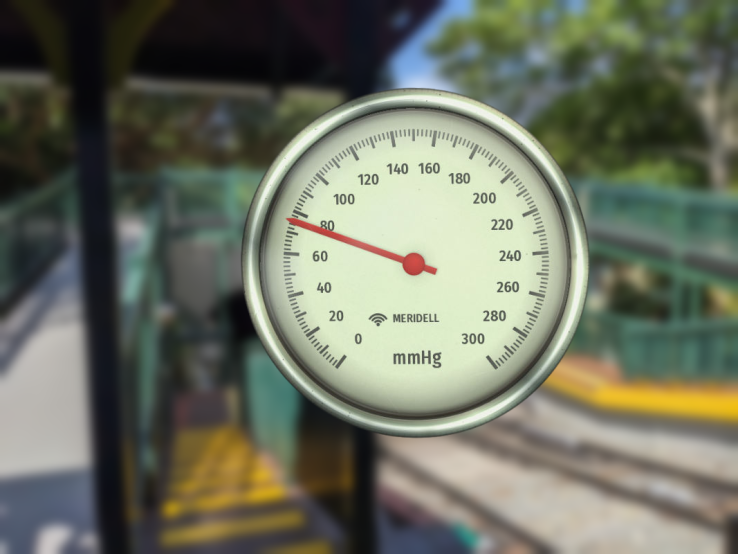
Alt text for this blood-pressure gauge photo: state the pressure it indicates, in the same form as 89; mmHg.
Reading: 76; mmHg
